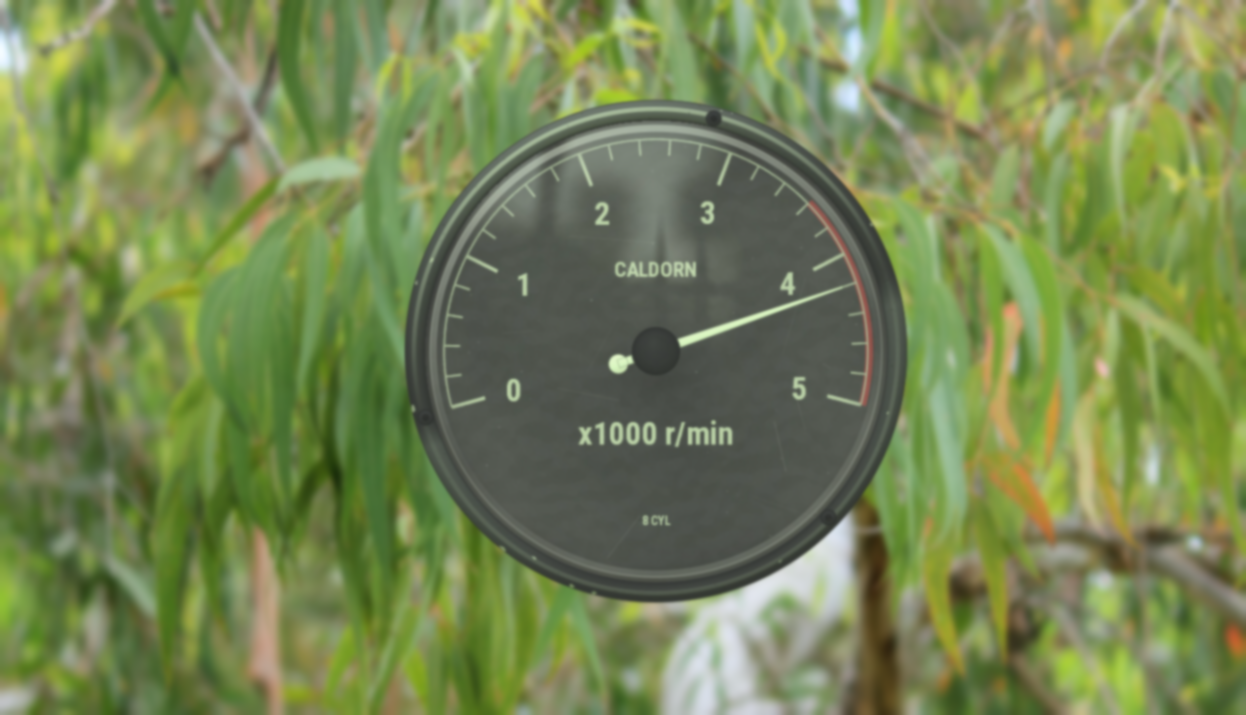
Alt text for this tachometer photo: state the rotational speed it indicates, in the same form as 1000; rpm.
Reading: 4200; rpm
